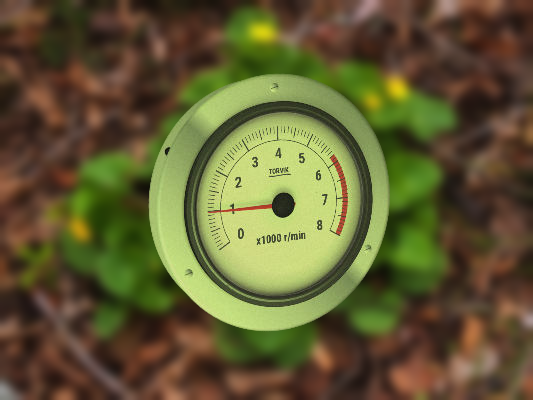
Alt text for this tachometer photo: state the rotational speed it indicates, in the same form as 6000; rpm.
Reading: 1000; rpm
